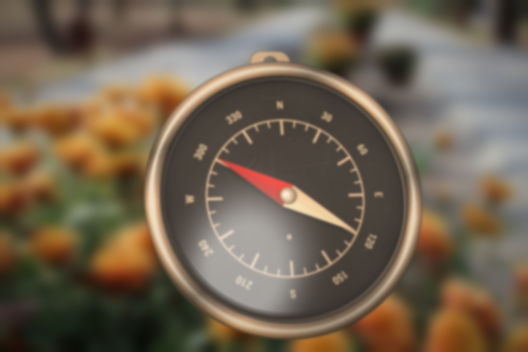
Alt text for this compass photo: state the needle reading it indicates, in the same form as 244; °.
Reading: 300; °
